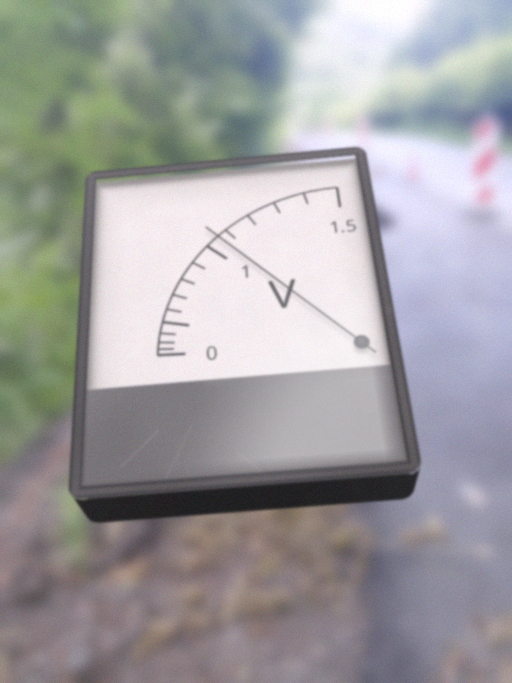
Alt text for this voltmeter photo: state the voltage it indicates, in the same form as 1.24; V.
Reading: 1.05; V
